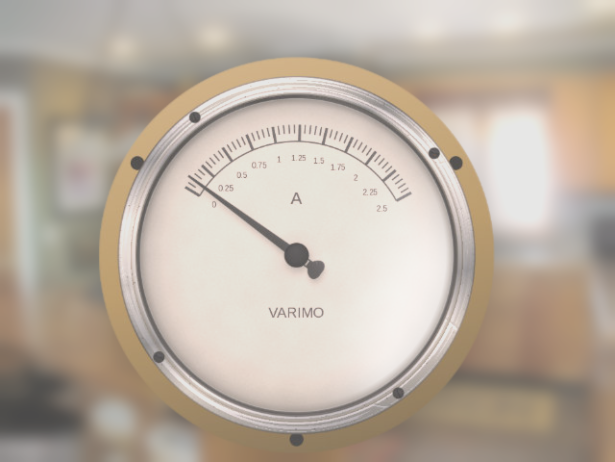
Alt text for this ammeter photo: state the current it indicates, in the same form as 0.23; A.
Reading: 0.1; A
